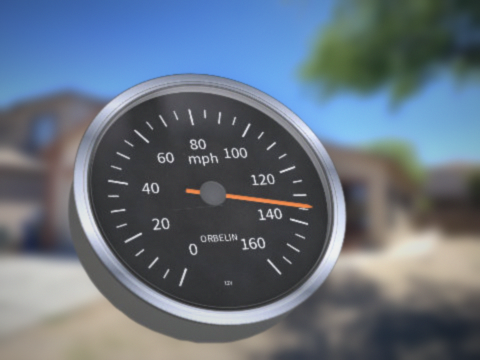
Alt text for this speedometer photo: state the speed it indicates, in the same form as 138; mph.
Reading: 135; mph
